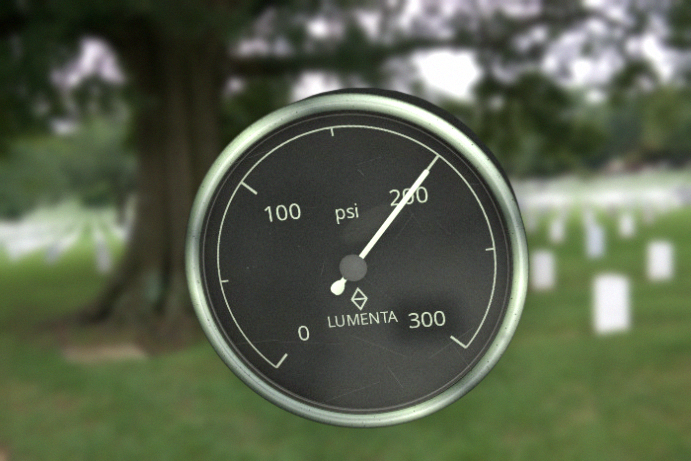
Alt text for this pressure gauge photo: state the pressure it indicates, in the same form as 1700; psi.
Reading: 200; psi
